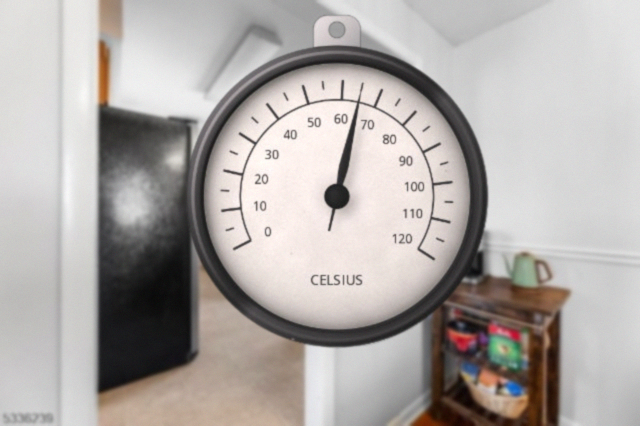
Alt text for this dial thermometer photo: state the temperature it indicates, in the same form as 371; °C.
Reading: 65; °C
